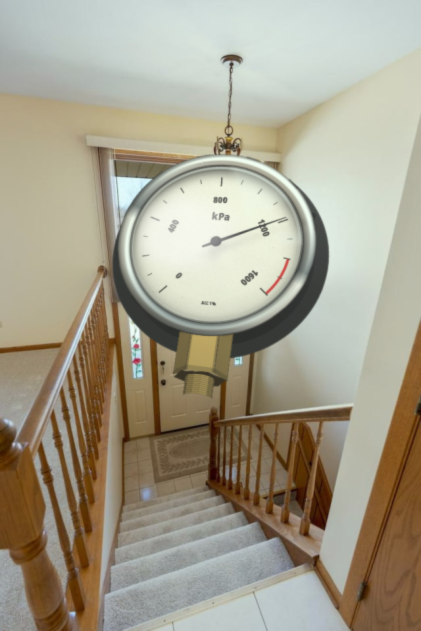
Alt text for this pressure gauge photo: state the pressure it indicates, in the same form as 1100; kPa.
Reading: 1200; kPa
